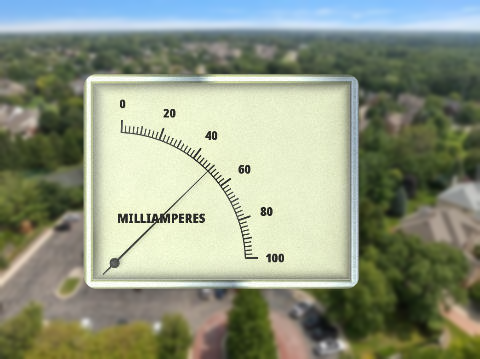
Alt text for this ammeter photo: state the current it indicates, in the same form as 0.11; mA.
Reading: 50; mA
